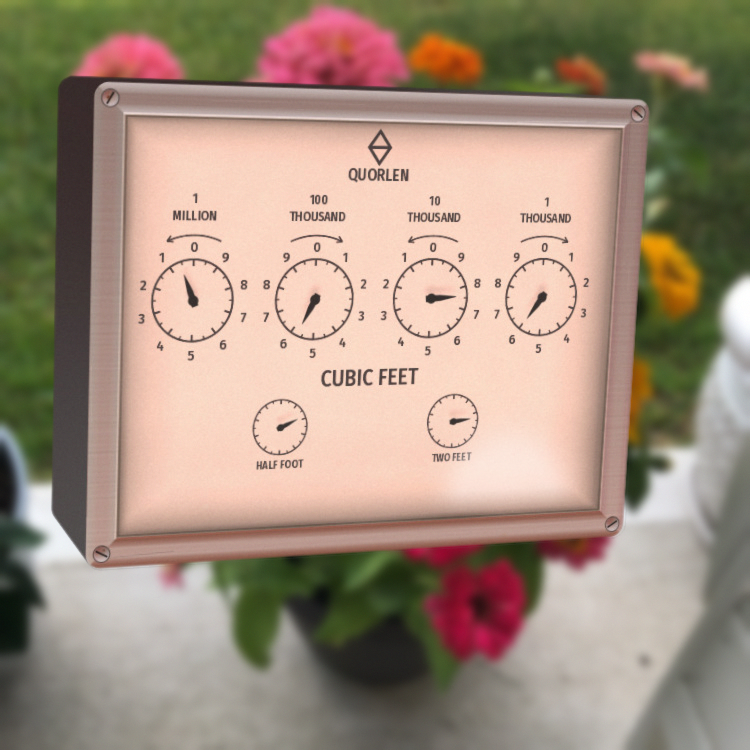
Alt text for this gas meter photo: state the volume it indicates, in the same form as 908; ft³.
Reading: 57600; ft³
